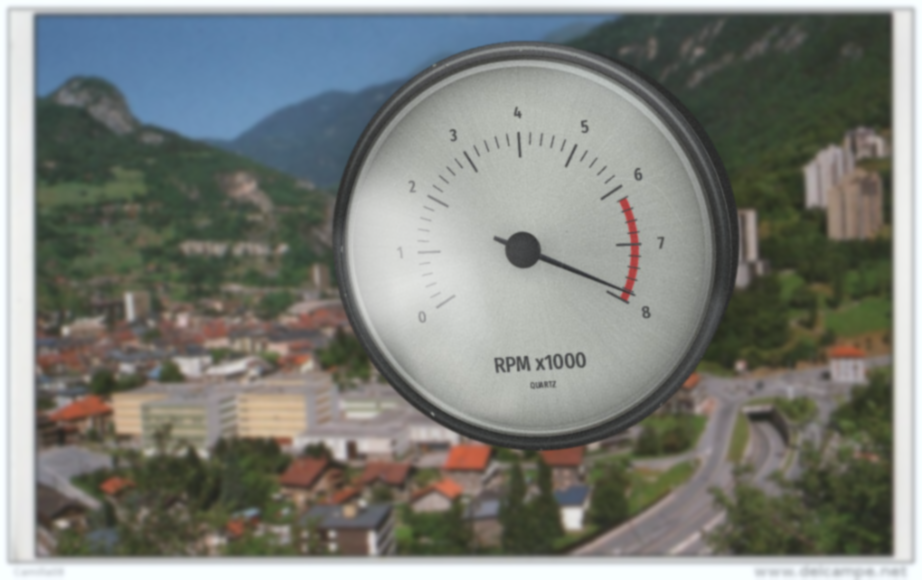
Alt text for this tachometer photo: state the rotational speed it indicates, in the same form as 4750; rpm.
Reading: 7800; rpm
